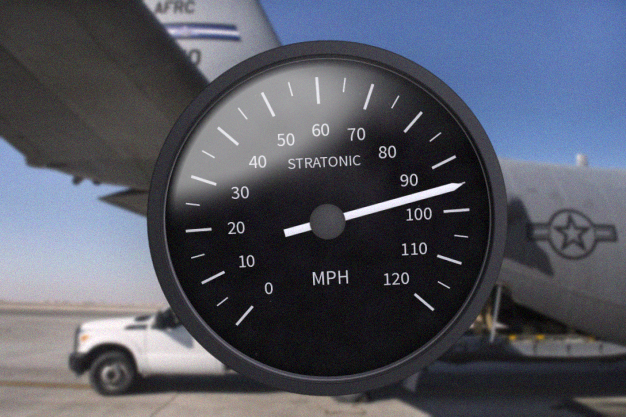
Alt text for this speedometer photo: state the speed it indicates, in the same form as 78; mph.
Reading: 95; mph
